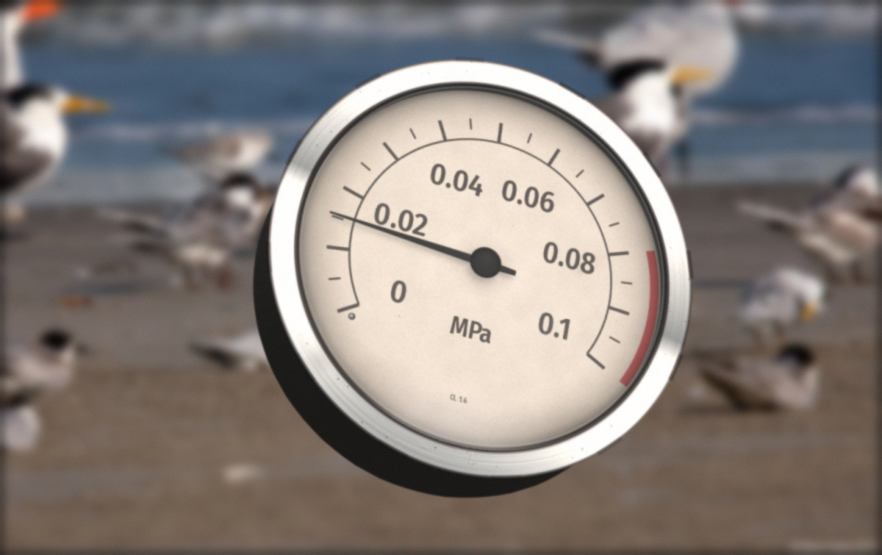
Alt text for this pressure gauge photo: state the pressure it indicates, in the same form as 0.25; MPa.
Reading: 0.015; MPa
